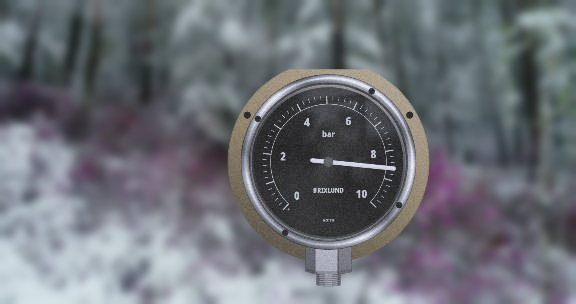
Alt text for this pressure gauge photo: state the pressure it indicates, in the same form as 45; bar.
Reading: 8.6; bar
